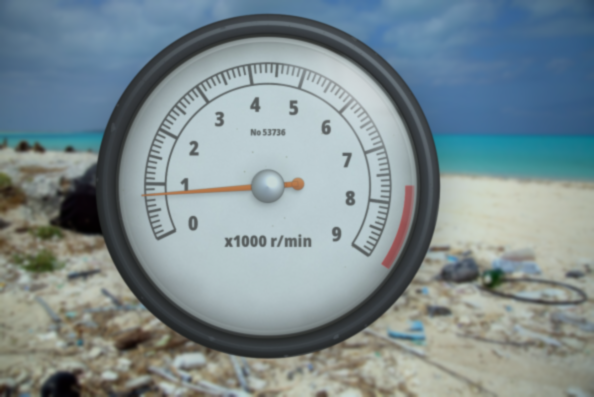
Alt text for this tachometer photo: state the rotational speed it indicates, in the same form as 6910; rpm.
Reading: 800; rpm
